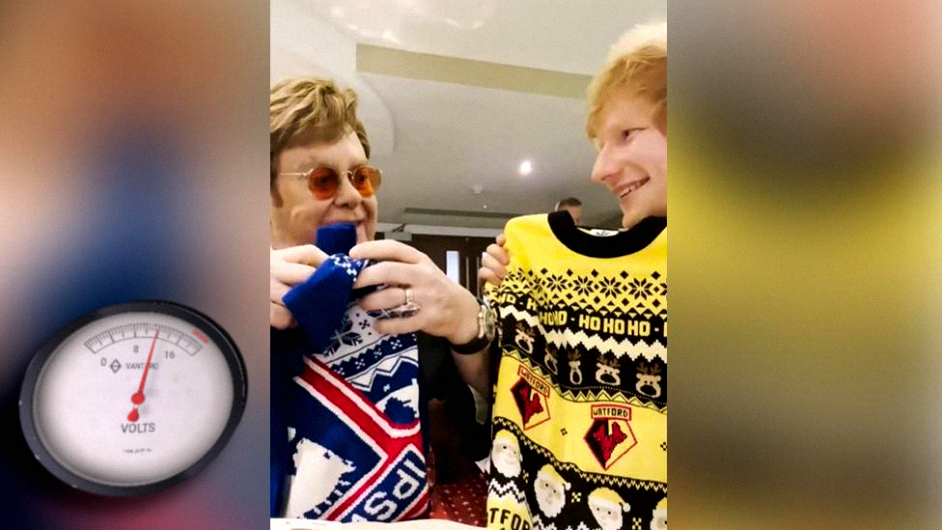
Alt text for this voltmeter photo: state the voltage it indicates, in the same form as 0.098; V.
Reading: 12; V
